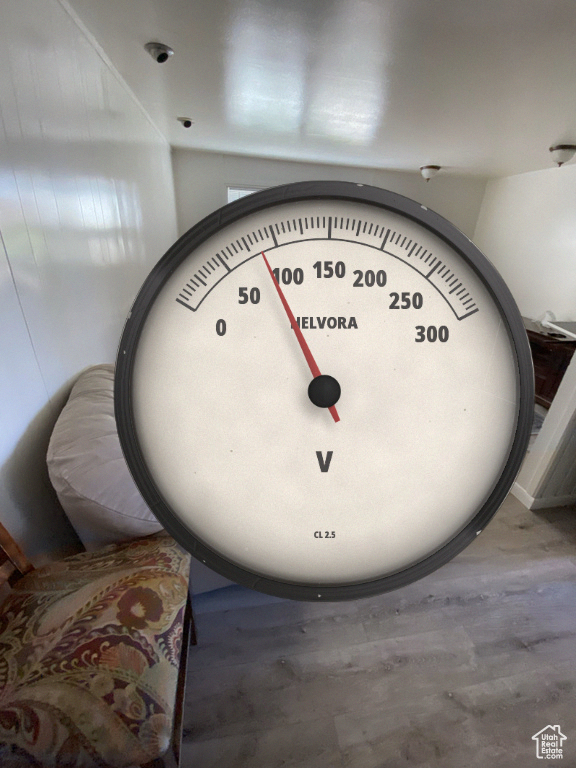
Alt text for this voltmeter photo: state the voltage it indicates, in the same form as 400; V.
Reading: 85; V
